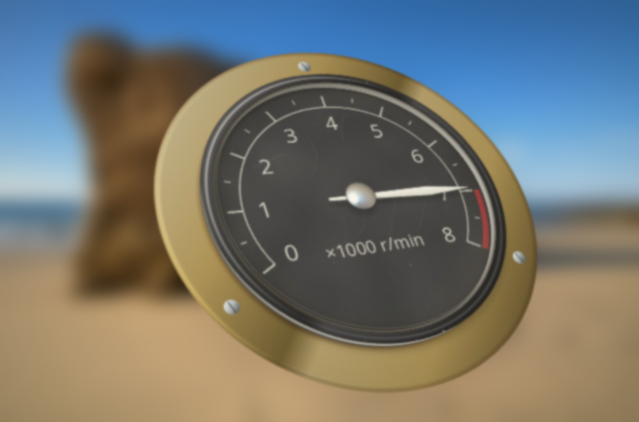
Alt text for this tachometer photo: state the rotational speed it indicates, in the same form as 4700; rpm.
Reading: 7000; rpm
